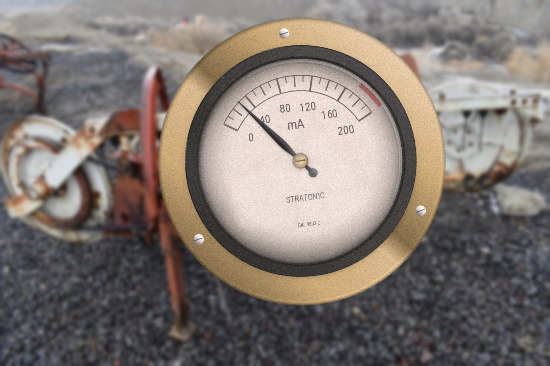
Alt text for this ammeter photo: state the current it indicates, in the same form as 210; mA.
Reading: 30; mA
